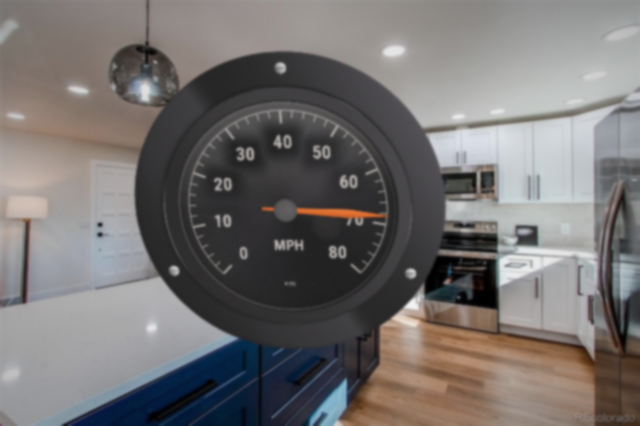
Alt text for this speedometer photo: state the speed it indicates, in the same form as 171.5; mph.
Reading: 68; mph
